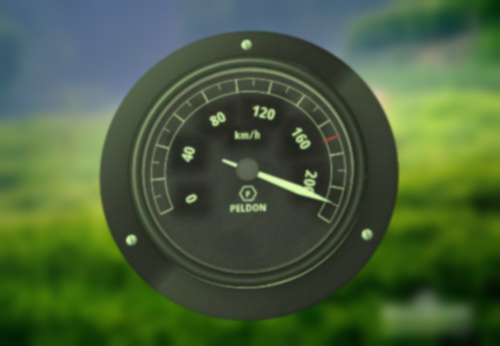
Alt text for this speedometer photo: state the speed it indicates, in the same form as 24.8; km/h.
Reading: 210; km/h
